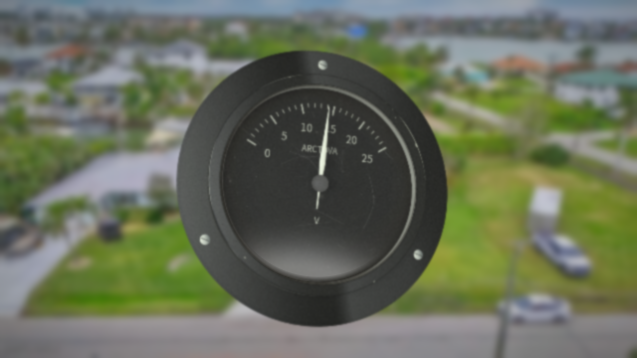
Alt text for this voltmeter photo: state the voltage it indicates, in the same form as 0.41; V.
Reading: 14; V
